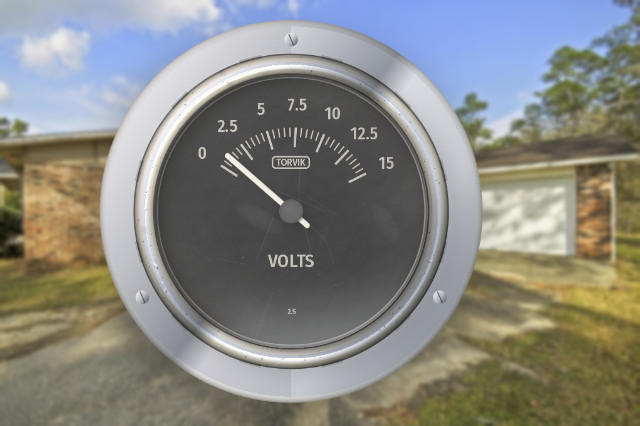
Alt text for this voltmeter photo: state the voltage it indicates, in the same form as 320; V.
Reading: 1; V
